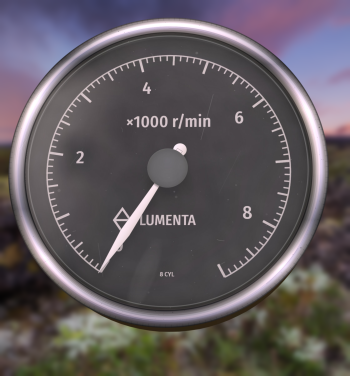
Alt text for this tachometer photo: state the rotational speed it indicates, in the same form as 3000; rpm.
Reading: 0; rpm
